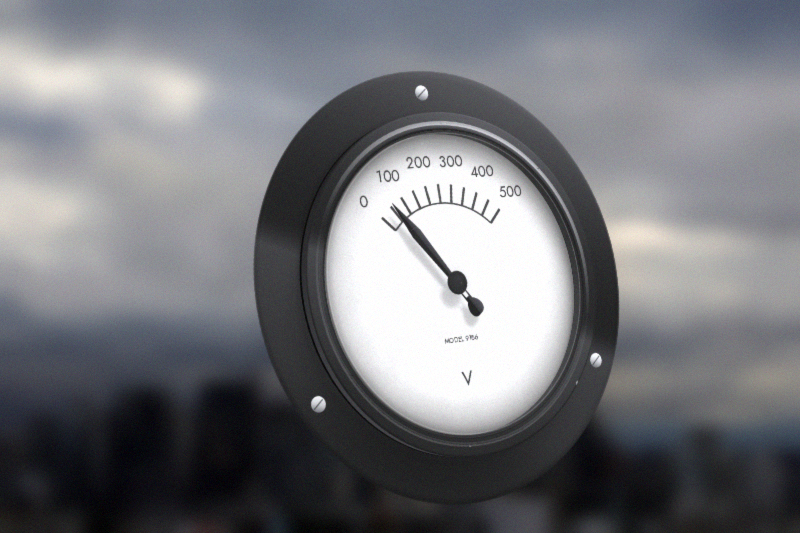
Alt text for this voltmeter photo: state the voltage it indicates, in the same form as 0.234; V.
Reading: 50; V
